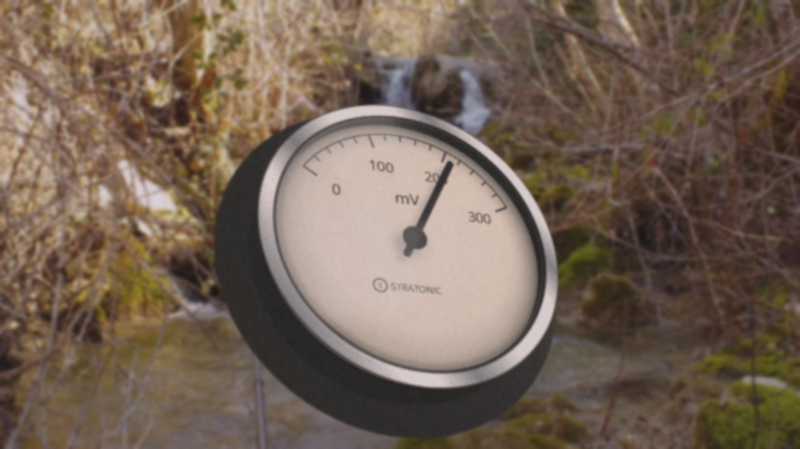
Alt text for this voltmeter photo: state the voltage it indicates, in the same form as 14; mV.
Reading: 210; mV
